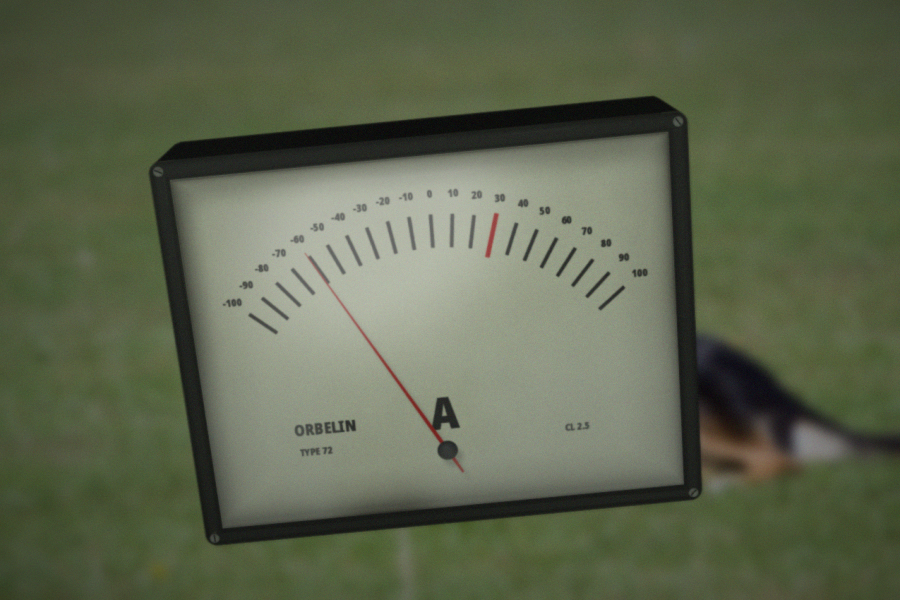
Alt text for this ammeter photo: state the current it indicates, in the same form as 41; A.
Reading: -60; A
